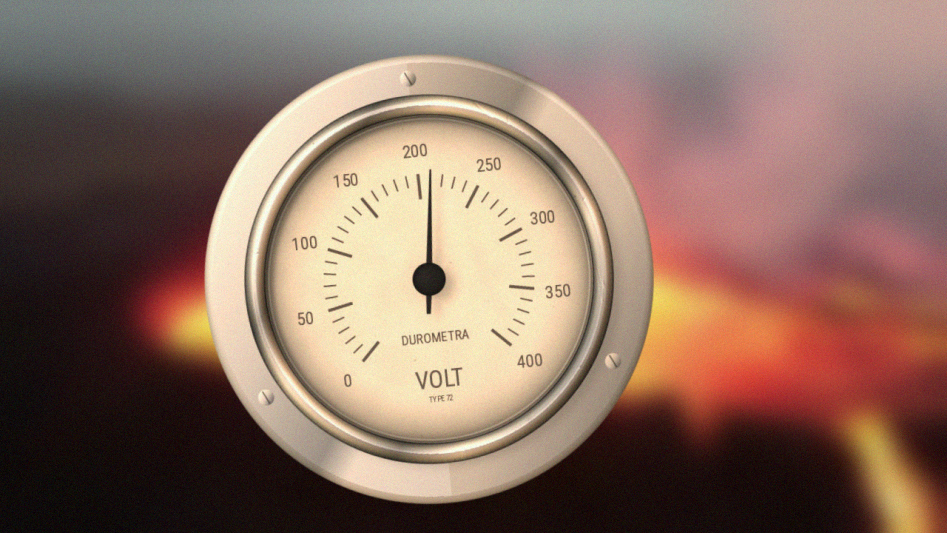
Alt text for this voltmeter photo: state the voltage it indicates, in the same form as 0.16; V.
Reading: 210; V
